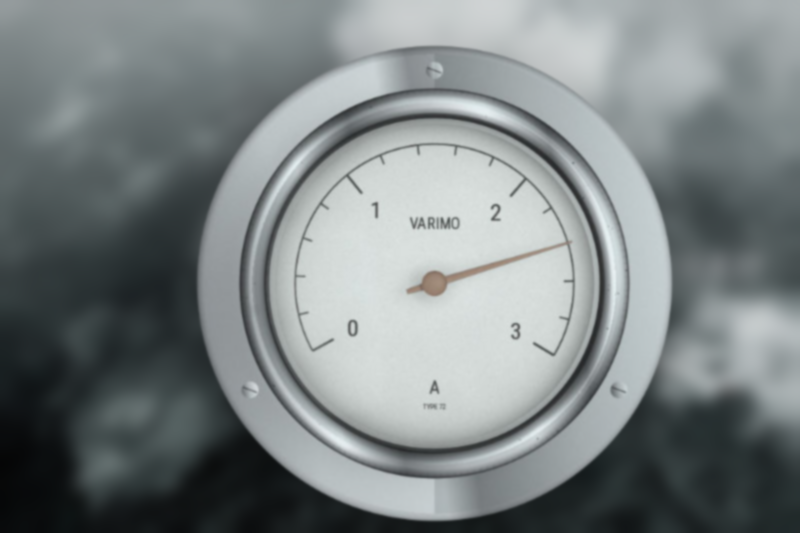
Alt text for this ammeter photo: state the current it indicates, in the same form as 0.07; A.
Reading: 2.4; A
